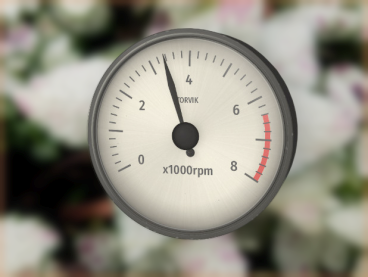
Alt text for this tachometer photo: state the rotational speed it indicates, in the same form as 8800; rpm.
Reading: 3400; rpm
